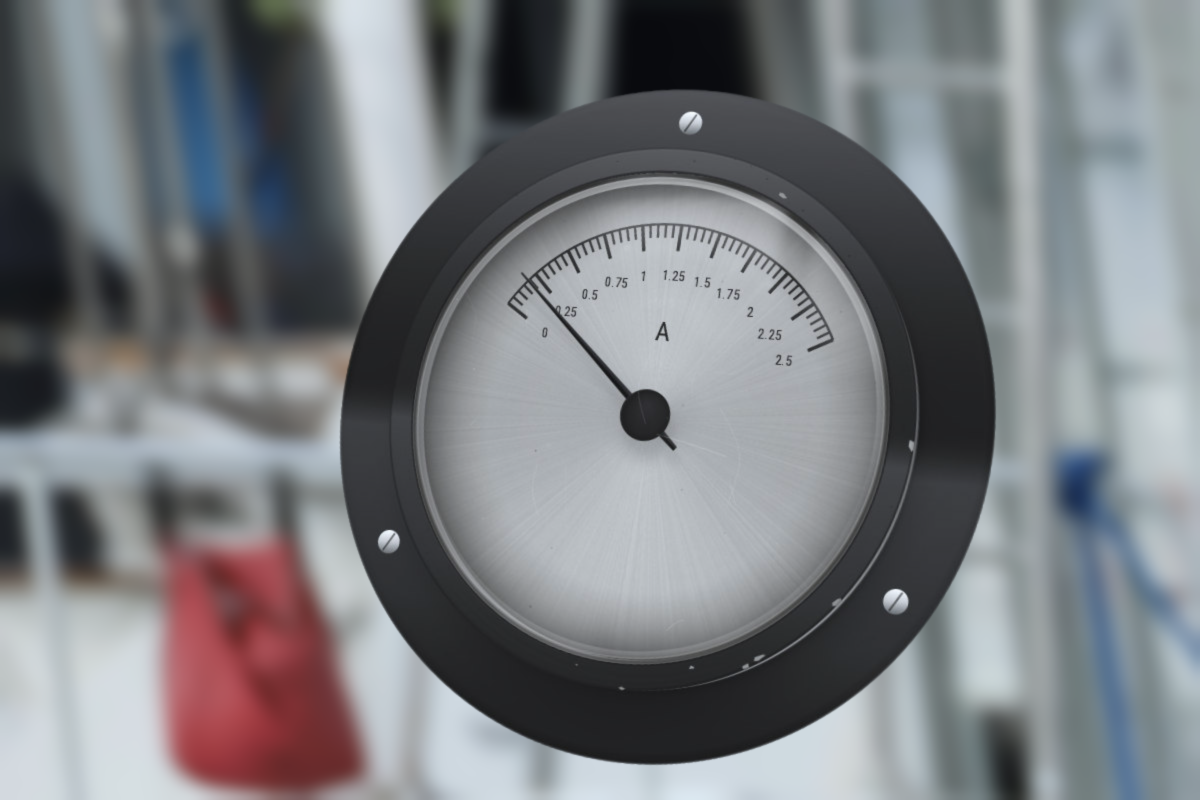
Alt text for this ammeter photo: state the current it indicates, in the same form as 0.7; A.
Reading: 0.2; A
